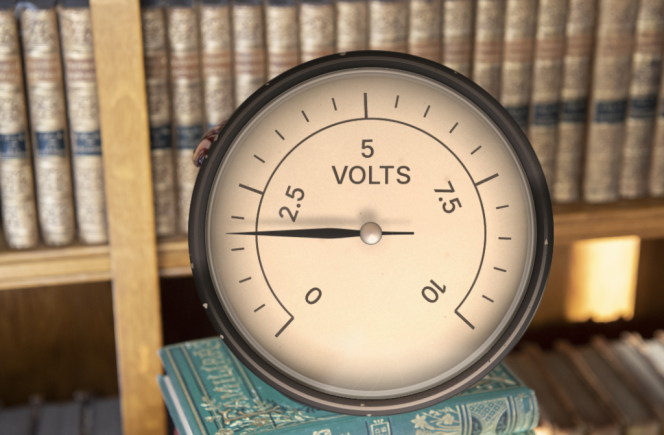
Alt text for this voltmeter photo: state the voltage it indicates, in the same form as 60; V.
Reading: 1.75; V
